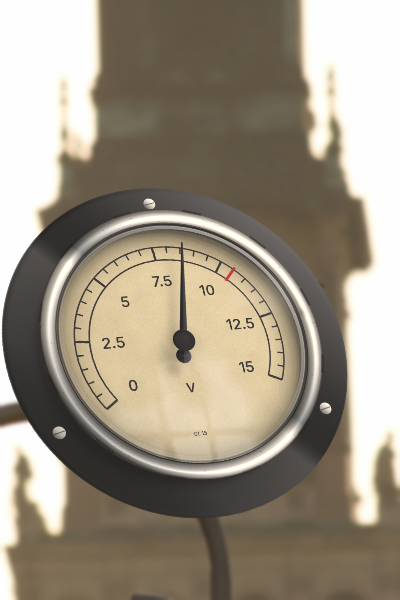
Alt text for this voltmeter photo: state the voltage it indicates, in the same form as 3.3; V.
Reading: 8.5; V
